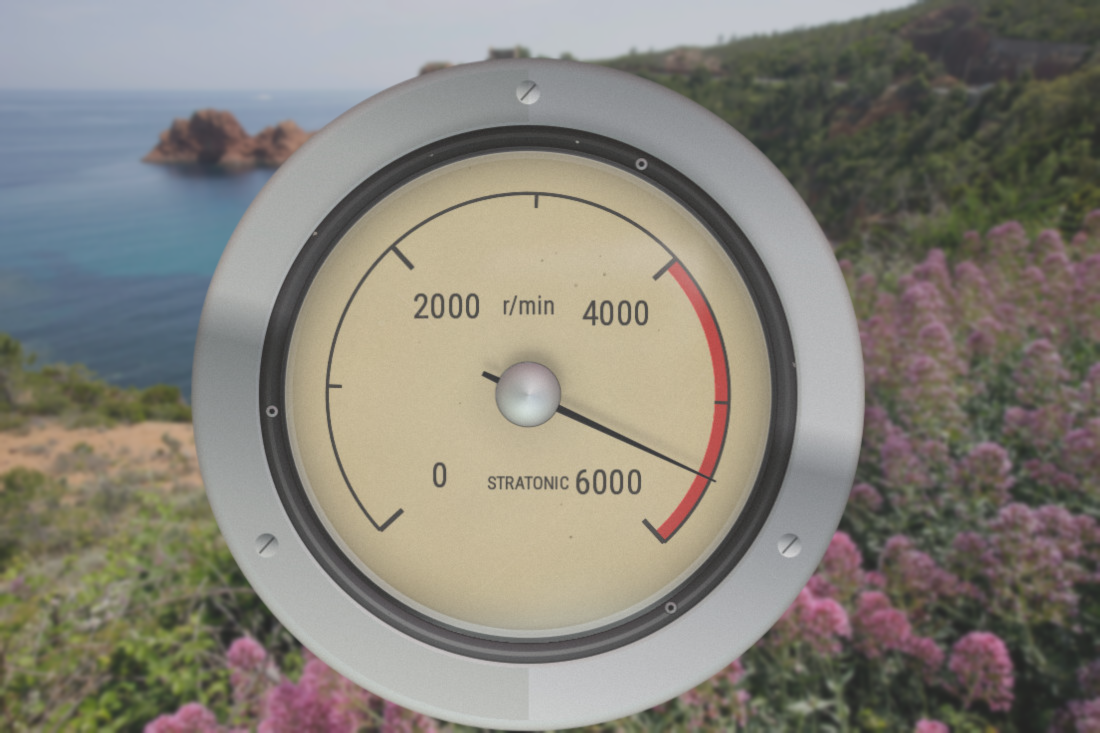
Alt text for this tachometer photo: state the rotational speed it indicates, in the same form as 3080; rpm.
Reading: 5500; rpm
